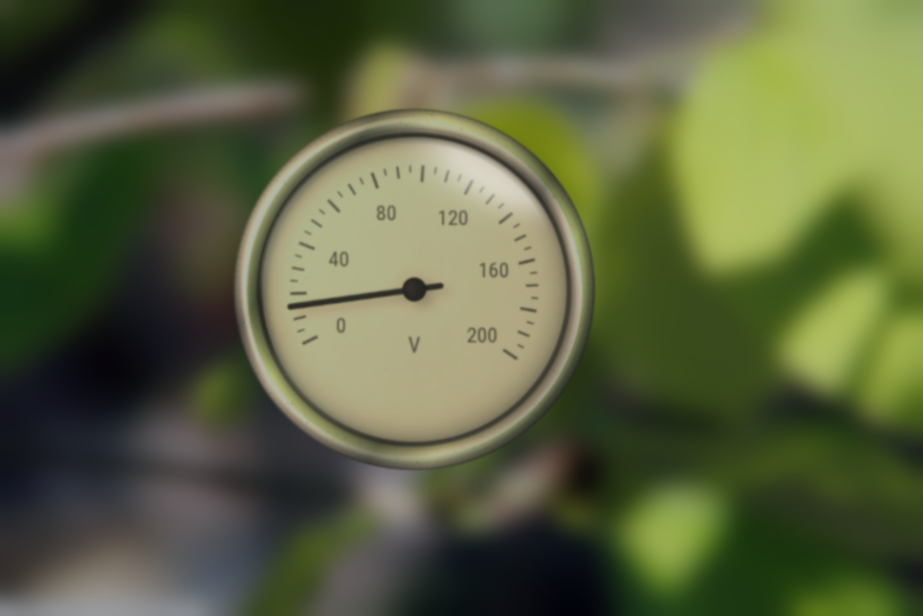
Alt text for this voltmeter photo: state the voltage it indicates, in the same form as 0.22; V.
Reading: 15; V
